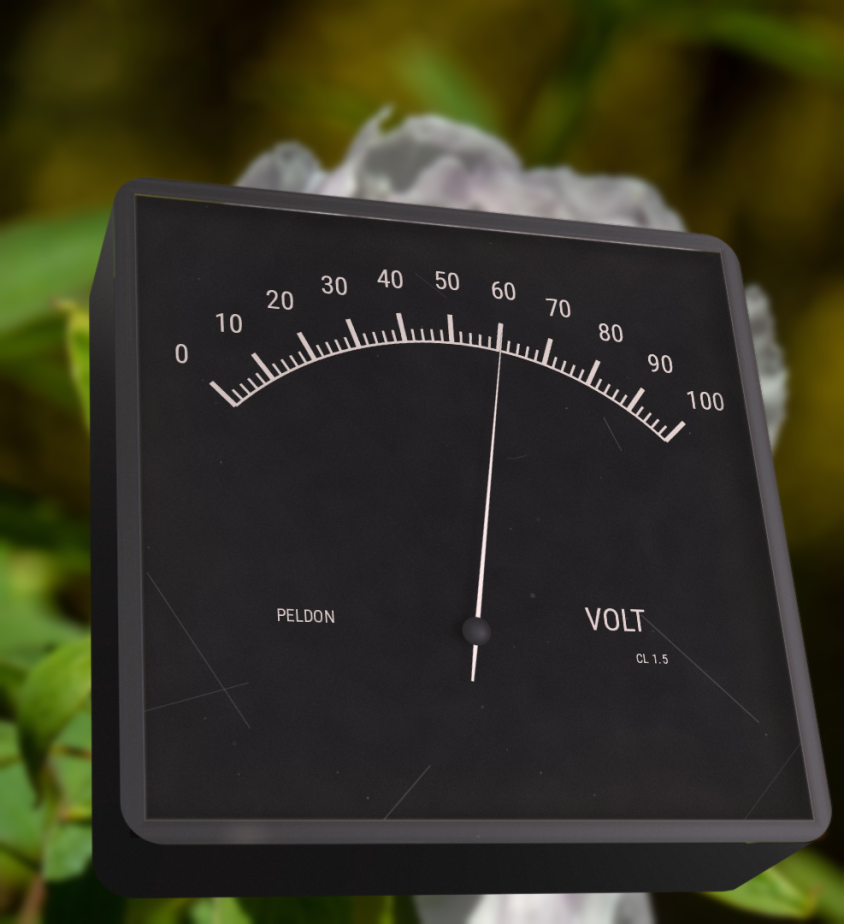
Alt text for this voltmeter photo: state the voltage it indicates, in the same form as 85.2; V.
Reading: 60; V
